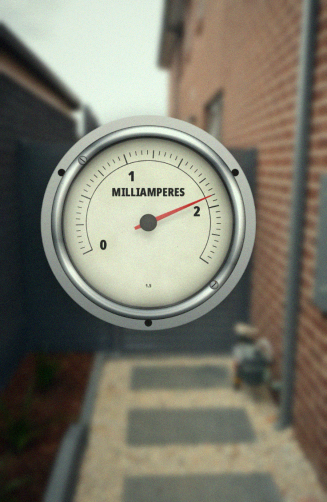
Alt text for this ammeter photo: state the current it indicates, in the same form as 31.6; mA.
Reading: 1.9; mA
